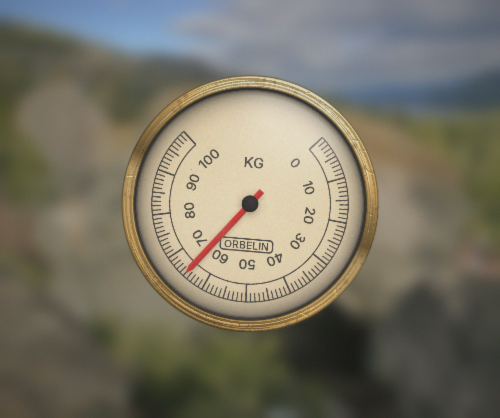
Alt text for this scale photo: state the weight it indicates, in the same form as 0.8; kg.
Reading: 65; kg
